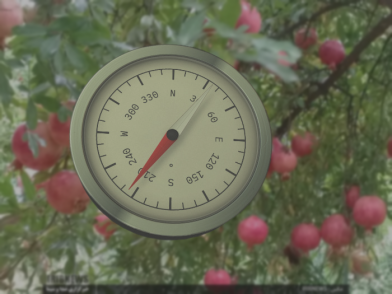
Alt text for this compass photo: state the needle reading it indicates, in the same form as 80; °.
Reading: 215; °
